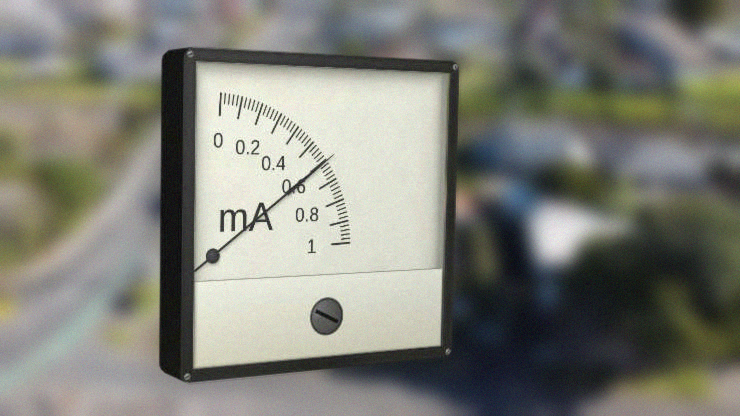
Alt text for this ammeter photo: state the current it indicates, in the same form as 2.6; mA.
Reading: 0.6; mA
